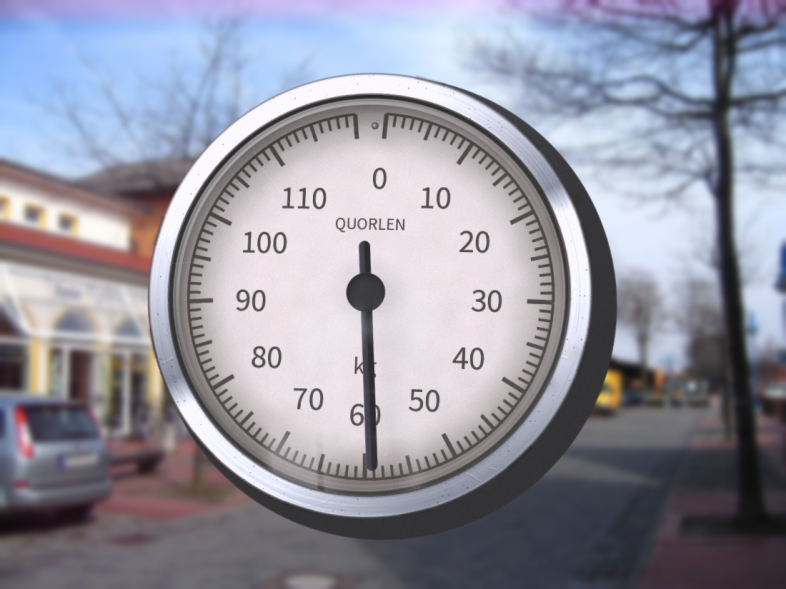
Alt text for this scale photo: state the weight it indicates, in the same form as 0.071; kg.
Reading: 59; kg
